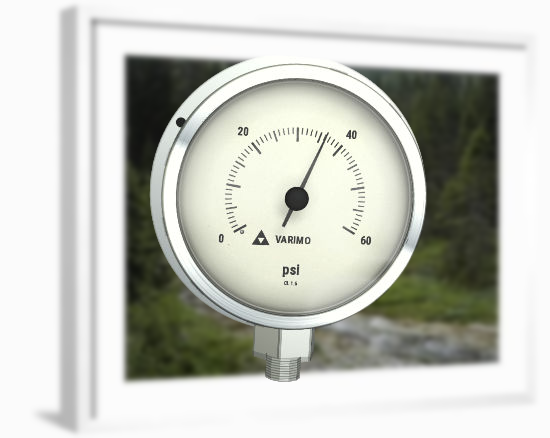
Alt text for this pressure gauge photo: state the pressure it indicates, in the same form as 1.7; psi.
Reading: 36; psi
